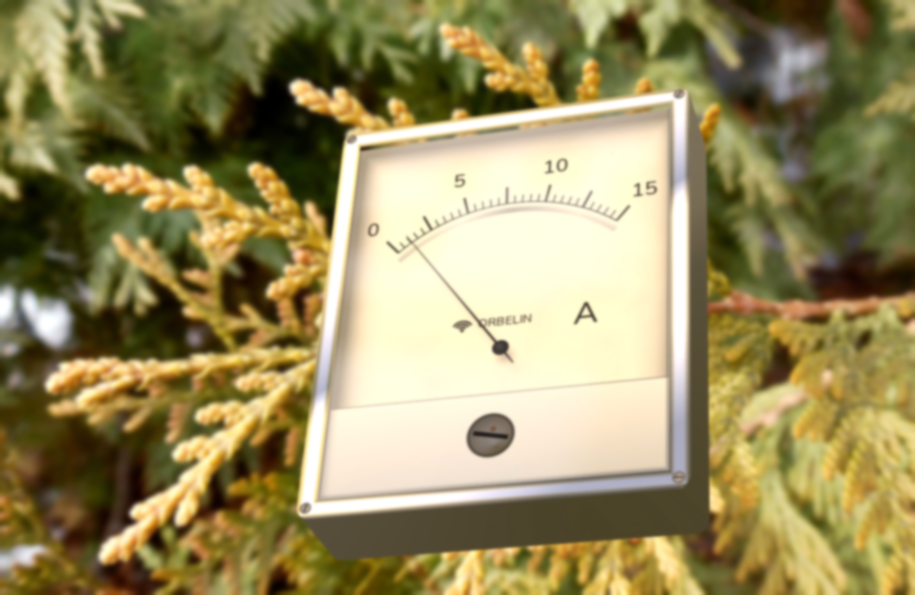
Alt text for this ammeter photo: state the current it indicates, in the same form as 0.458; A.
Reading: 1; A
